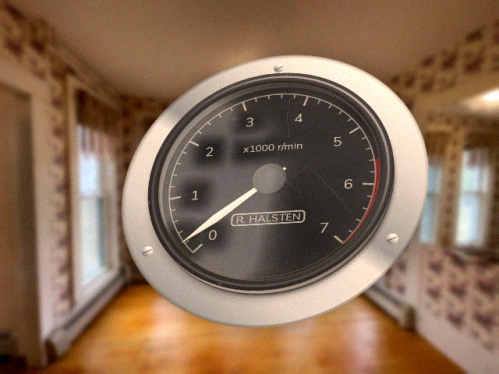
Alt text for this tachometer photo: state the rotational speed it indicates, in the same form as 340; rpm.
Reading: 200; rpm
